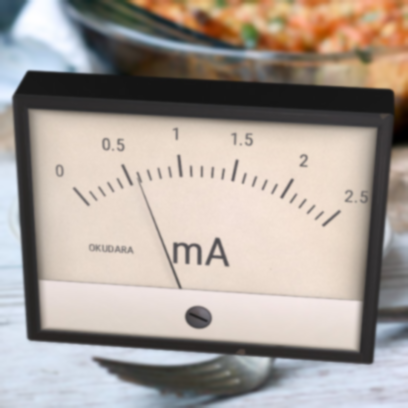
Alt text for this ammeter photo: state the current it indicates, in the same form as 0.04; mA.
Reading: 0.6; mA
